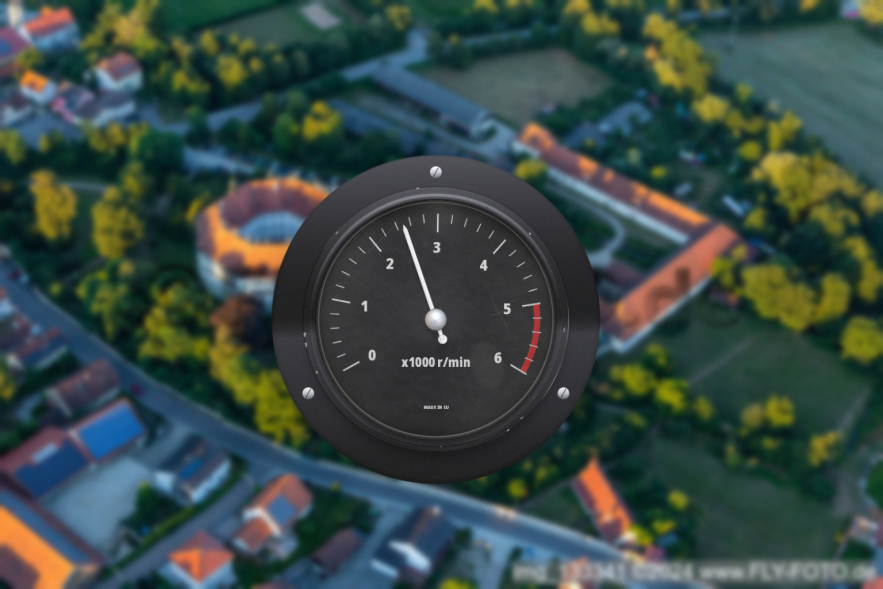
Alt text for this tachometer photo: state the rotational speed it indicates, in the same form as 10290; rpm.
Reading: 2500; rpm
